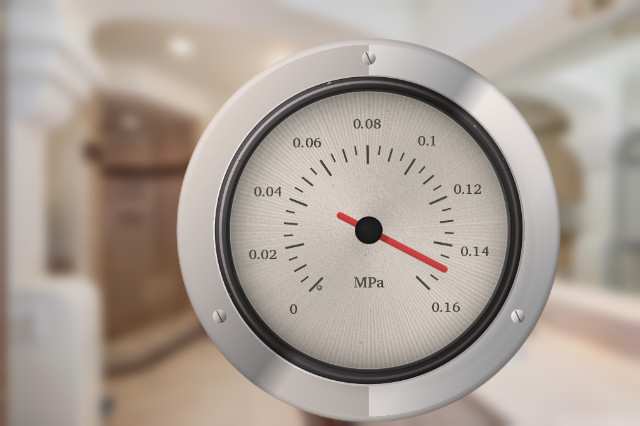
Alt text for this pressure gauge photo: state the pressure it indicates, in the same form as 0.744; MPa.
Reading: 0.15; MPa
